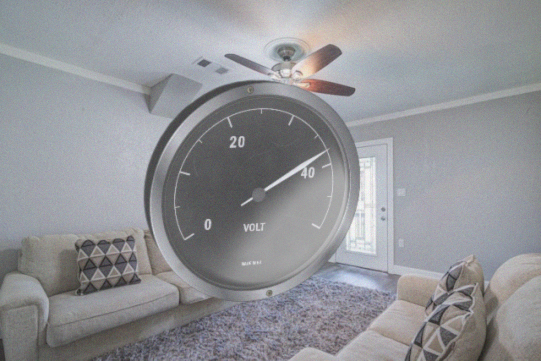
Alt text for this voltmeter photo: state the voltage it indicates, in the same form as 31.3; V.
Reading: 37.5; V
